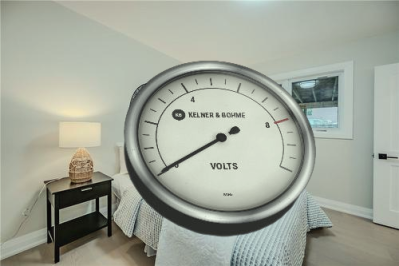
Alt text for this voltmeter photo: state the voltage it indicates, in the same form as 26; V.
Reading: 0; V
